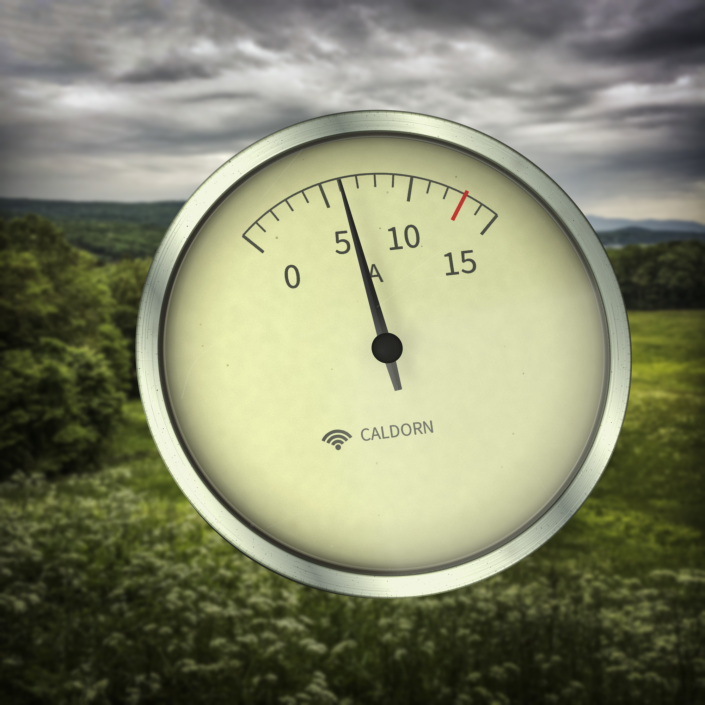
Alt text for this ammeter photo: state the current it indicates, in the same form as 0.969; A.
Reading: 6; A
